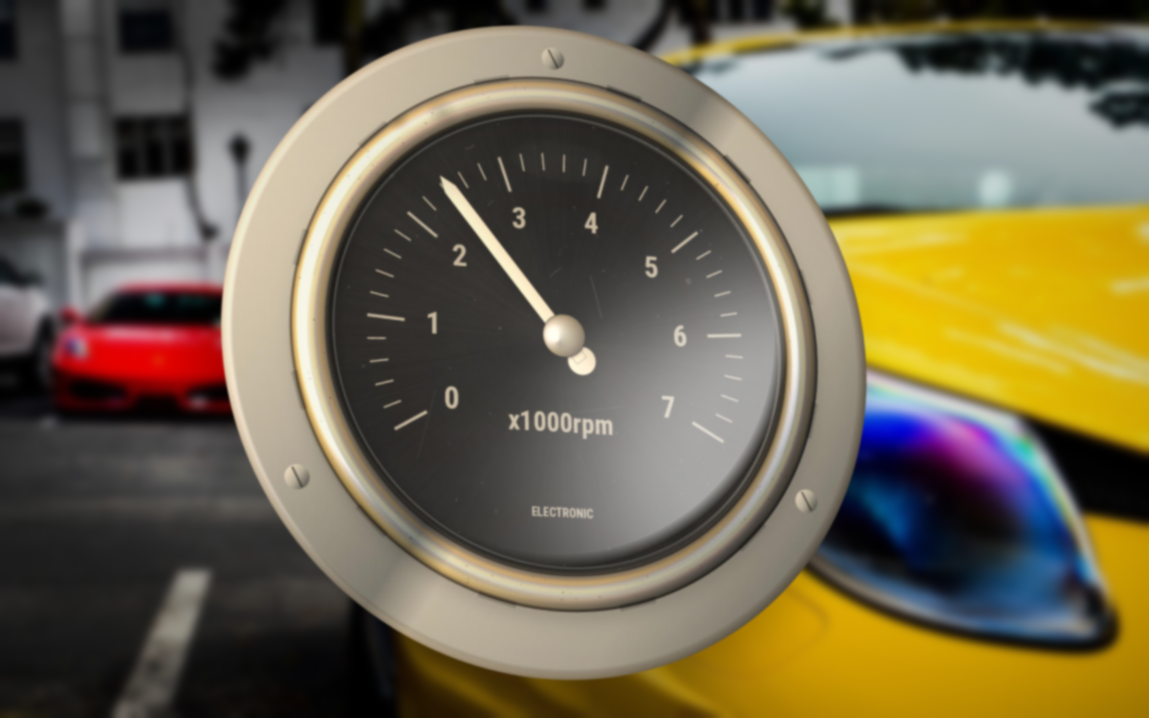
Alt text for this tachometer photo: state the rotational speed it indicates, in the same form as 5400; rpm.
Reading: 2400; rpm
